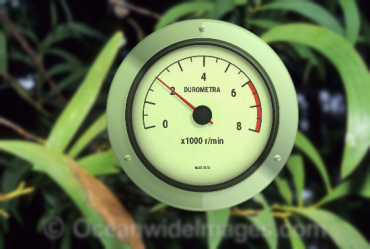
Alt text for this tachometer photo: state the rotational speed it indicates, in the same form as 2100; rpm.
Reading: 2000; rpm
